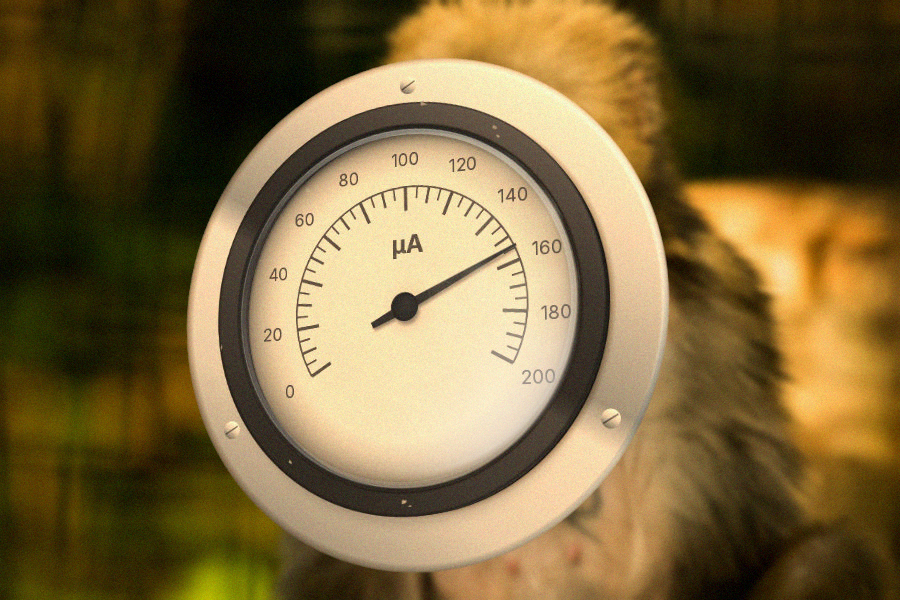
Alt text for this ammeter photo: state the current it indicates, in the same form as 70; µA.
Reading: 155; µA
